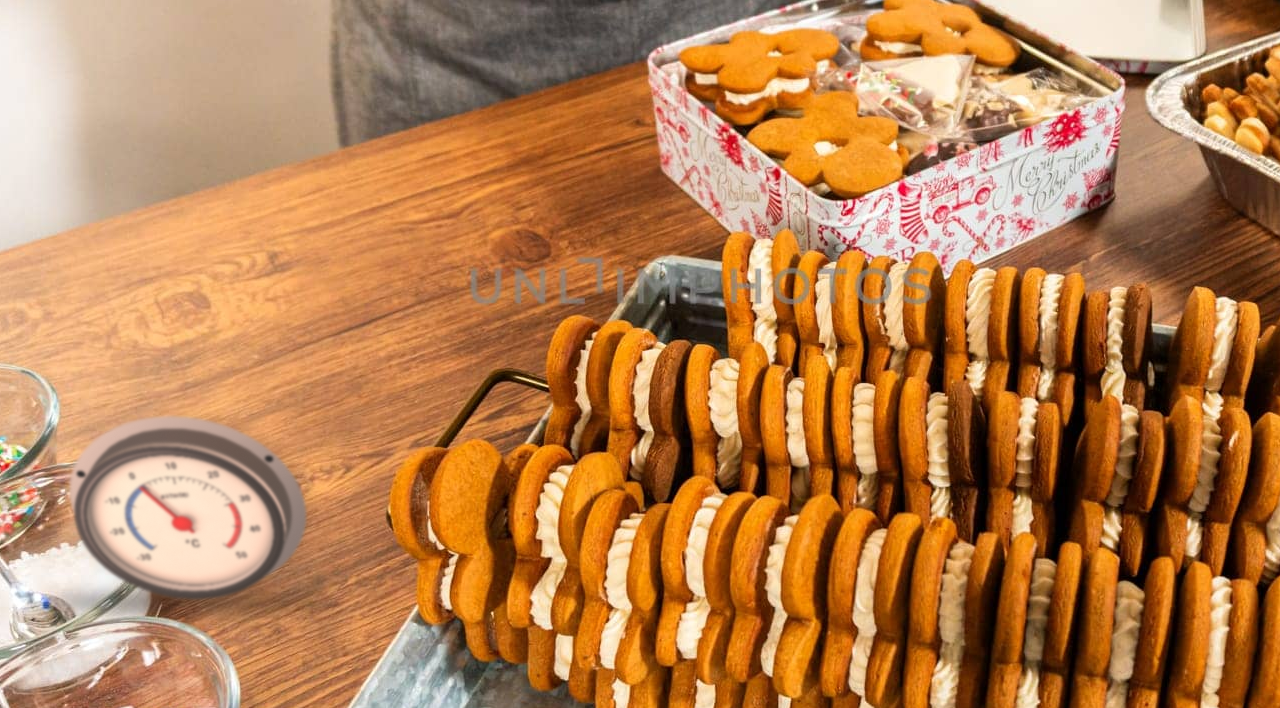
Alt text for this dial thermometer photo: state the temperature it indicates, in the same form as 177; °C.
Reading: 0; °C
